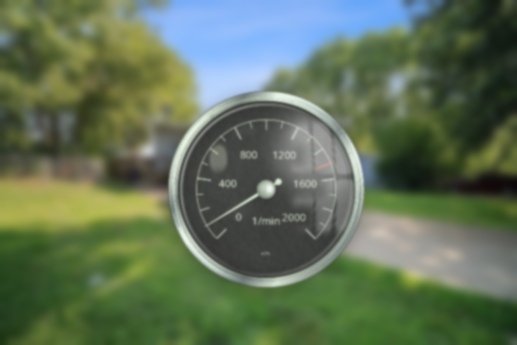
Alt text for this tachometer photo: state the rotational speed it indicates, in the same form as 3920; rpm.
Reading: 100; rpm
